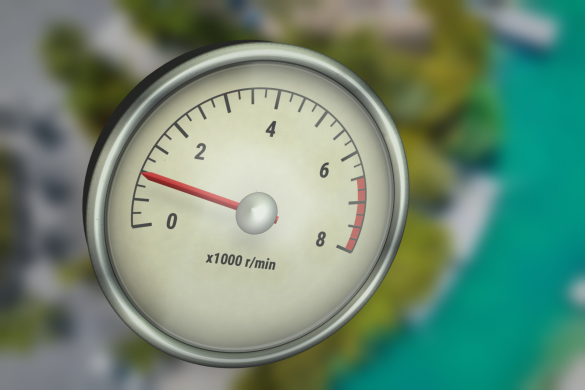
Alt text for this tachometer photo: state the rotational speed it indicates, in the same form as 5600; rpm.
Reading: 1000; rpm
